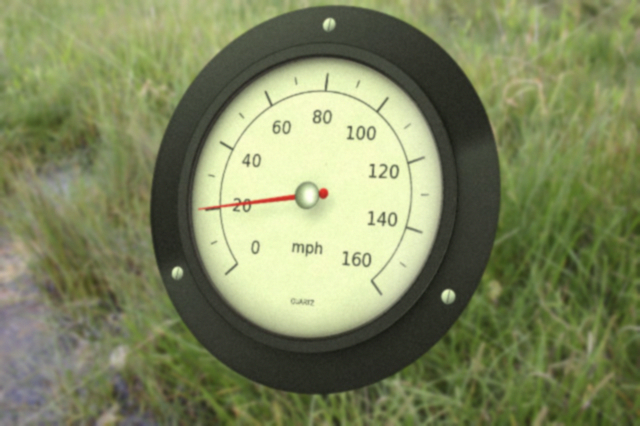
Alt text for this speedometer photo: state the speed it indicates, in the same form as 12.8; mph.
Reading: 20; mph
